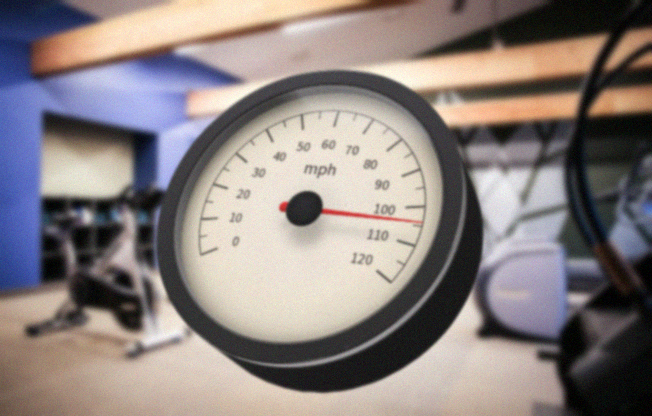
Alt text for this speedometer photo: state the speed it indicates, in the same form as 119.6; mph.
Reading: 105; mph
